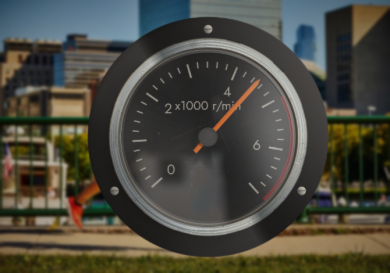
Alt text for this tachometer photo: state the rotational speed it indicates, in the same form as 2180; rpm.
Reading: 4500; rpm
